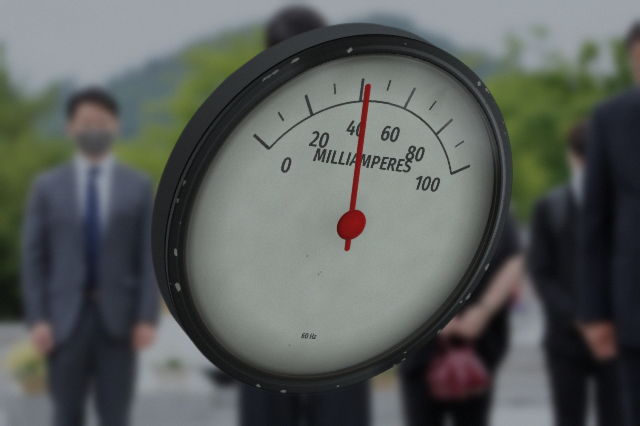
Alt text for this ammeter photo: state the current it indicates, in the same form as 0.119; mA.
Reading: 40; mA
